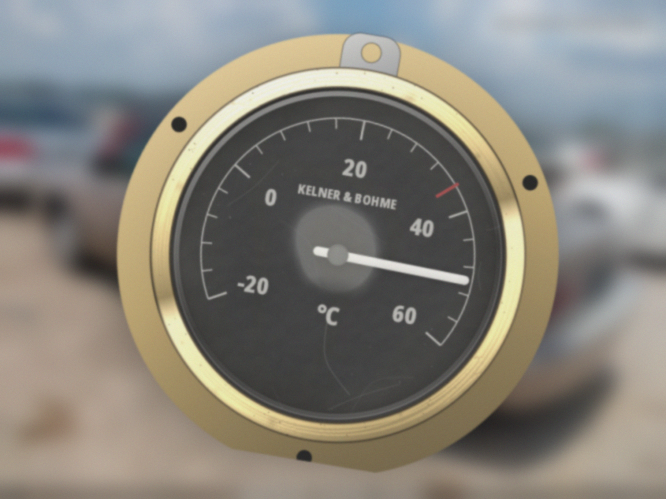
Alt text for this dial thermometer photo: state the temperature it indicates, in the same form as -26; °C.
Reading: 50; °C
